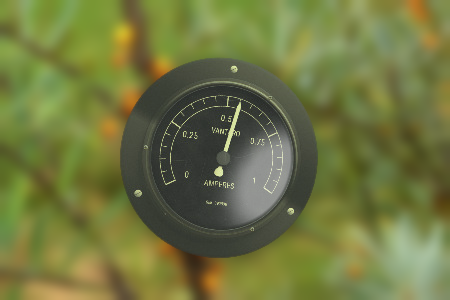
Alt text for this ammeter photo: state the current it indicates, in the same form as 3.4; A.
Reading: 0.55; A
